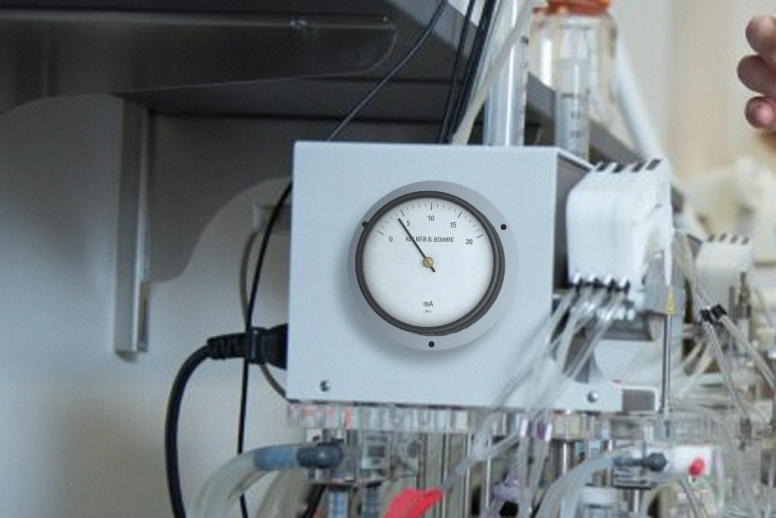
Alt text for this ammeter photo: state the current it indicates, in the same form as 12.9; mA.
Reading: 4; mA
